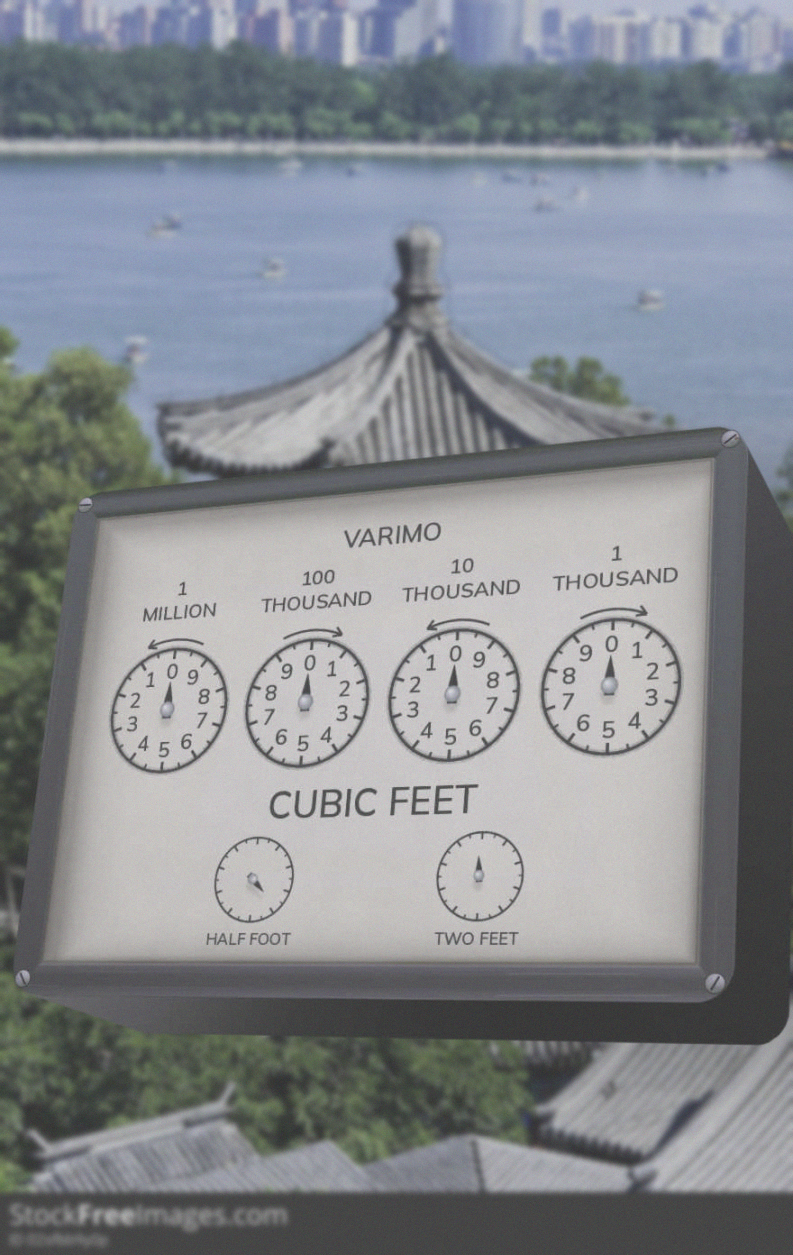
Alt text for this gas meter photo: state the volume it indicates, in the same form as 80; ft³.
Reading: 0; ft³
